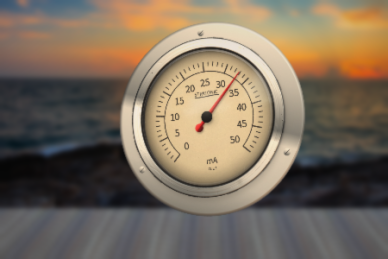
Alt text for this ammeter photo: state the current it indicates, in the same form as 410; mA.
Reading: 33; mA
